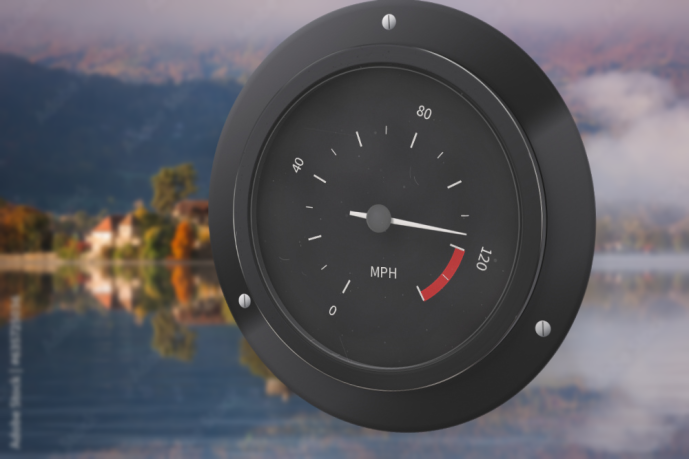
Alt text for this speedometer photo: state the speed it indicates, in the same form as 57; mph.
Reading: 115; mph
